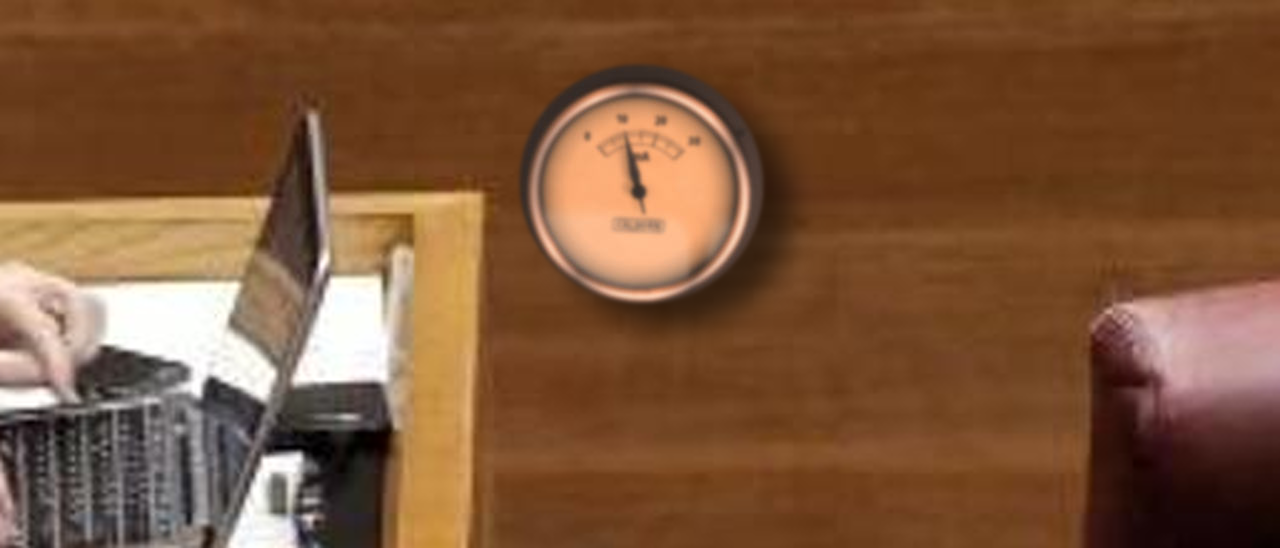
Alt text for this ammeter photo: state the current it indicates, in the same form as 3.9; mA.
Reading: 10; mA
